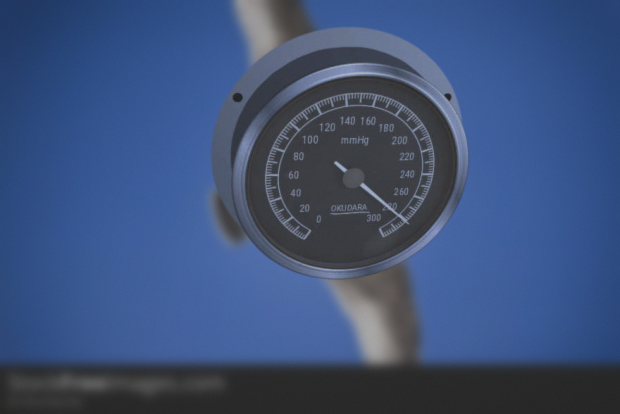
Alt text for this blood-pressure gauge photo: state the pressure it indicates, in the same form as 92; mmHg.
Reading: 280; mmHg
